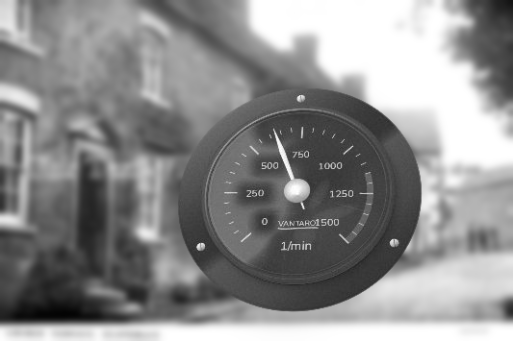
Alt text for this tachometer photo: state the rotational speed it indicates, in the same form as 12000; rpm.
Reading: 625; rpm
